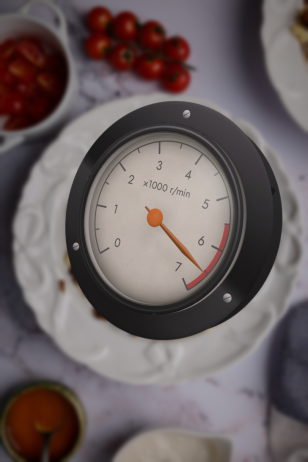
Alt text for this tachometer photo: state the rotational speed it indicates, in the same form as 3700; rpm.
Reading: 6500; rpm
